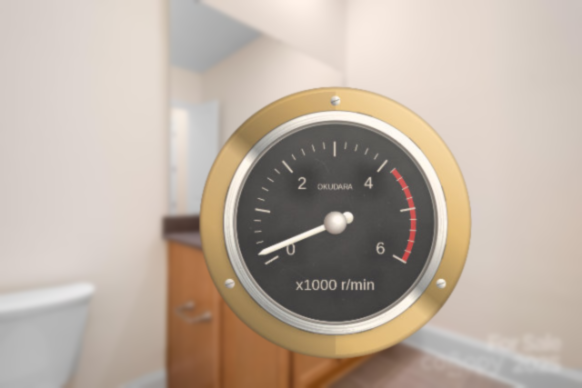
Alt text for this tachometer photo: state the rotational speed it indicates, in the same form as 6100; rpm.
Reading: 200; rpm
